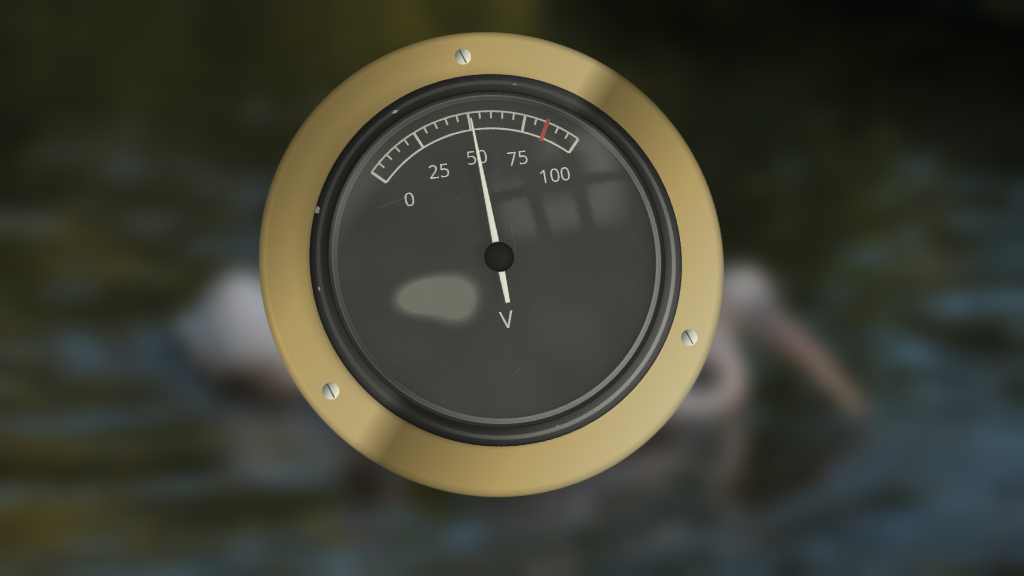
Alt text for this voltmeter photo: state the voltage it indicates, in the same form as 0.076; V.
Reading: 50; V
